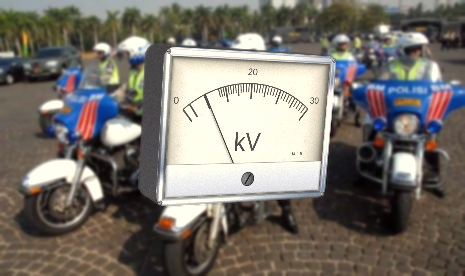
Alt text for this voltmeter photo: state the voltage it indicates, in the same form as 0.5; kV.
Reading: 10; kV
